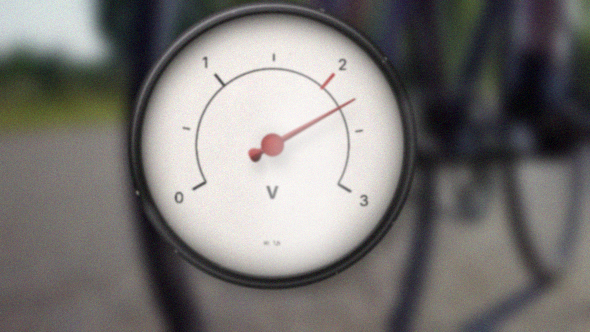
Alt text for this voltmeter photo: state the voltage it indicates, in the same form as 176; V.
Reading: 2.25; V
